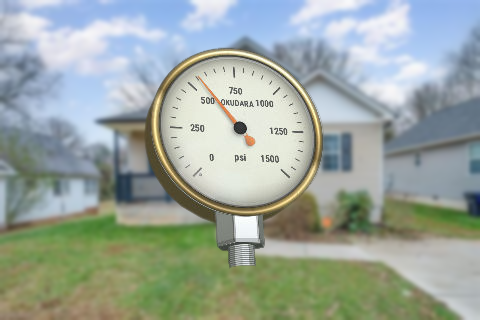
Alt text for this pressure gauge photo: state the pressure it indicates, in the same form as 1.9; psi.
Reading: 550; psi
